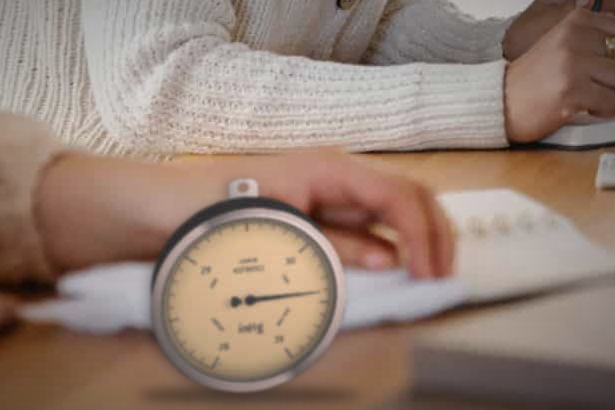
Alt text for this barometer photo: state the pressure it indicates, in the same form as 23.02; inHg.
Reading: 30.4; inHg
